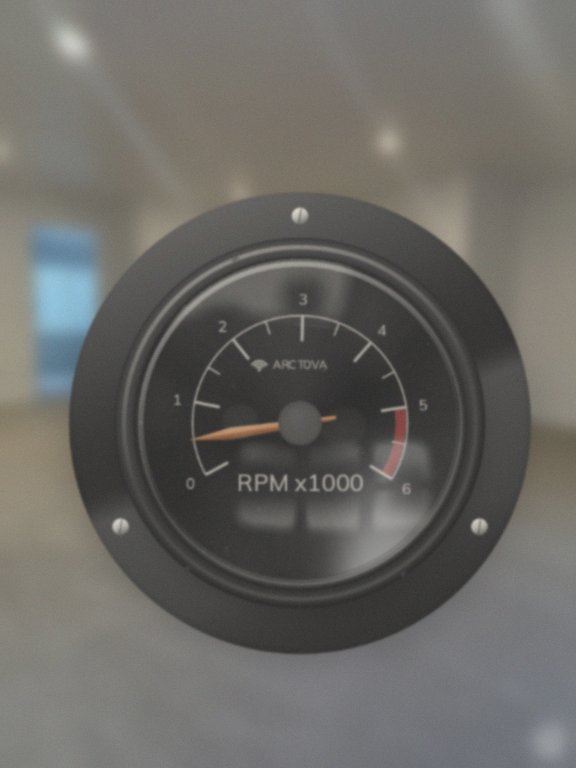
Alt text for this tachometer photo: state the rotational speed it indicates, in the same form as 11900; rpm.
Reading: 500; rpm
